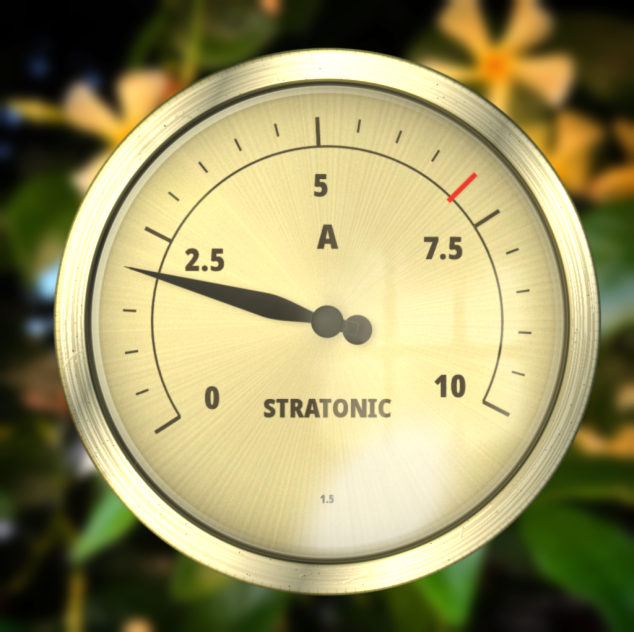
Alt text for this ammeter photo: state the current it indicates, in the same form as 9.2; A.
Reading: 2; A
